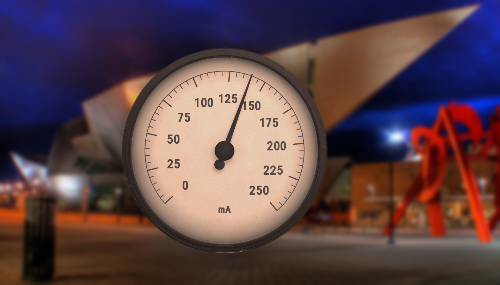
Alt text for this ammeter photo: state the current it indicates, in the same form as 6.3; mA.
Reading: 140; mA
